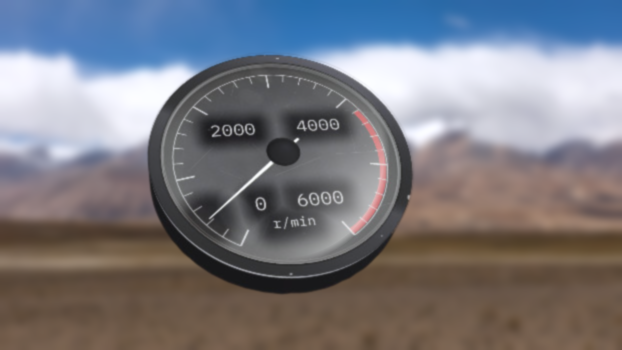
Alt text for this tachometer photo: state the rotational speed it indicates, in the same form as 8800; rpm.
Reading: 400; rpm
